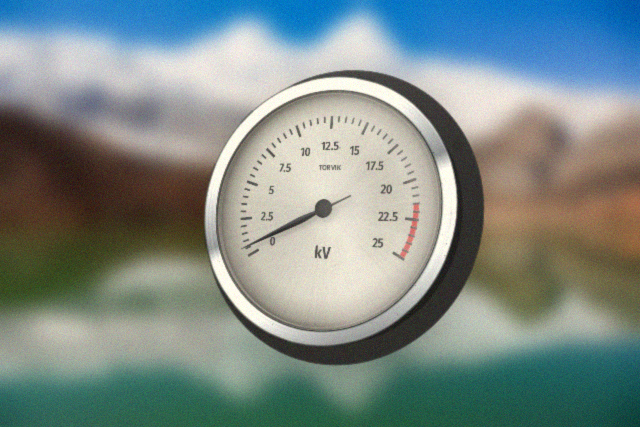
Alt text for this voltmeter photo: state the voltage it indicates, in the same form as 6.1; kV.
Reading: 0.5; kV
